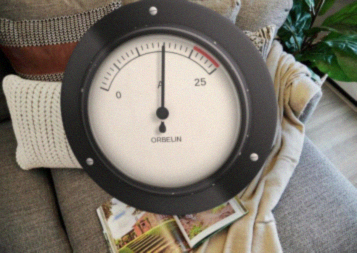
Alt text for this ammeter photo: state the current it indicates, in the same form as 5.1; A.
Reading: 15; A
